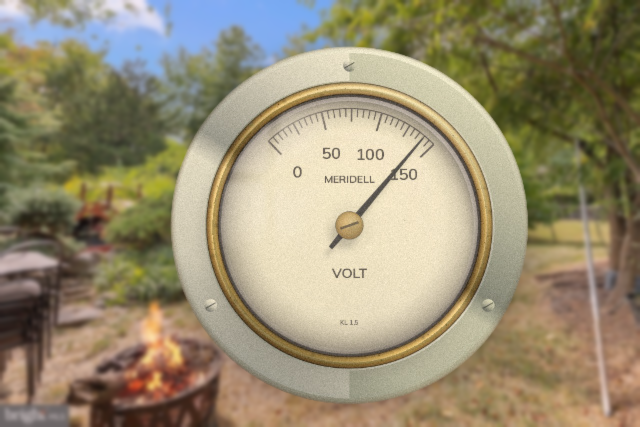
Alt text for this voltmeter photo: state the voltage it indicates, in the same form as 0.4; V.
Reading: 140; V
